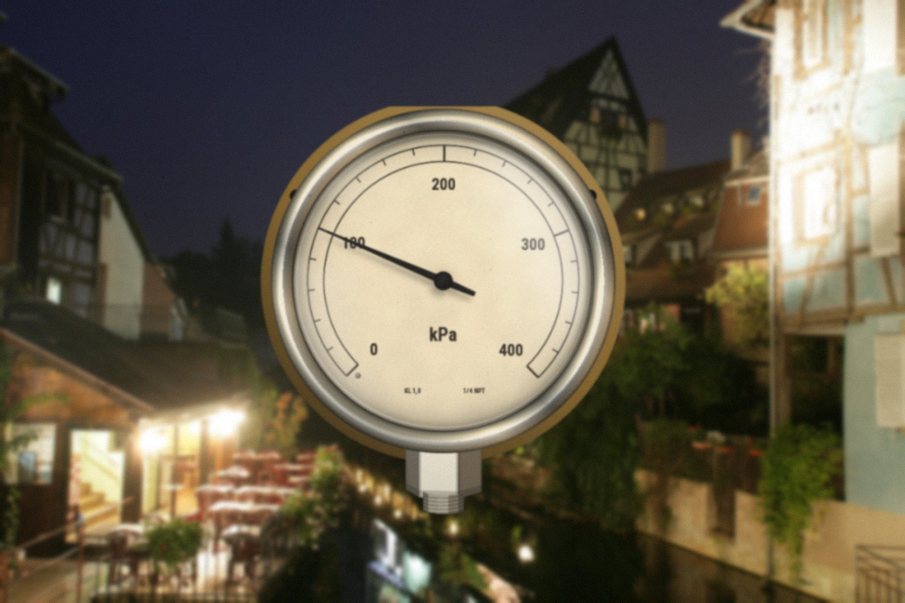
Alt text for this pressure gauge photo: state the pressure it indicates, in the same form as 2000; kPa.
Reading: 100; kPa
